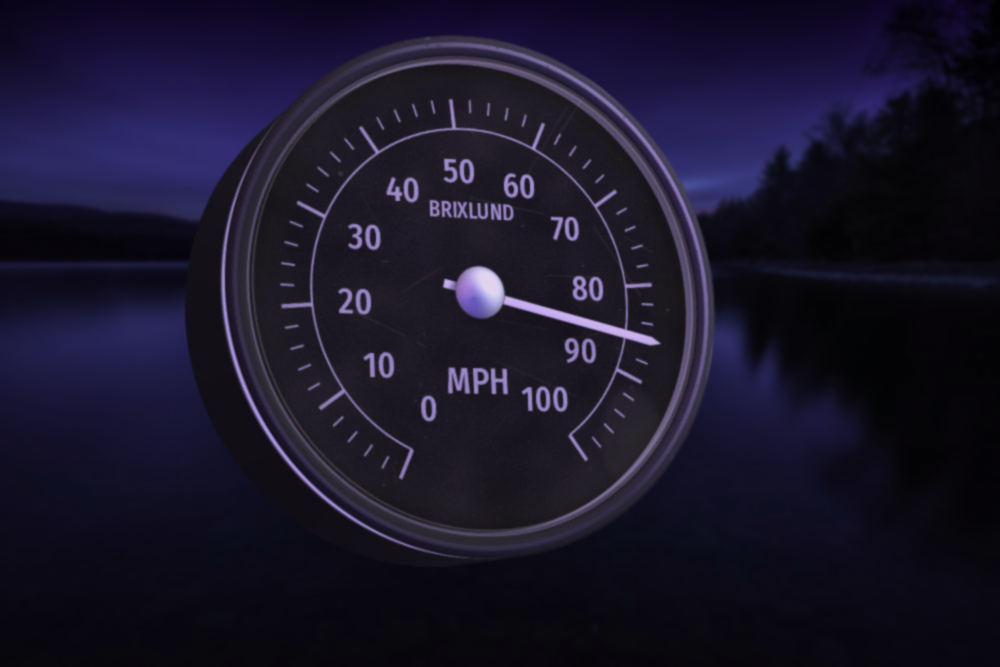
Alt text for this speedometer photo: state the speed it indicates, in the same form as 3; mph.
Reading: 86; mph
